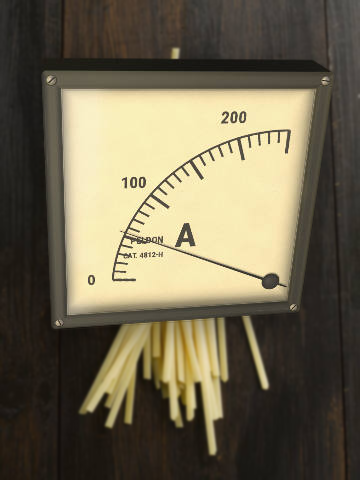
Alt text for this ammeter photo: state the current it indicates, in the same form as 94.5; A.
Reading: 55; A
